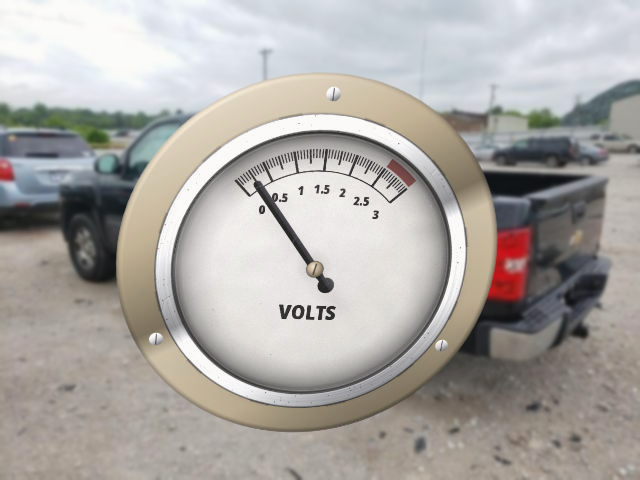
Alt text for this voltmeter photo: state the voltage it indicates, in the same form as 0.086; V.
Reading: 0.25; V
